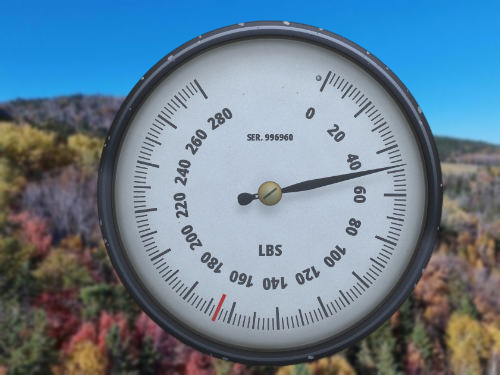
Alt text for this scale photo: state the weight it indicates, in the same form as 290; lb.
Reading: 48; lb
